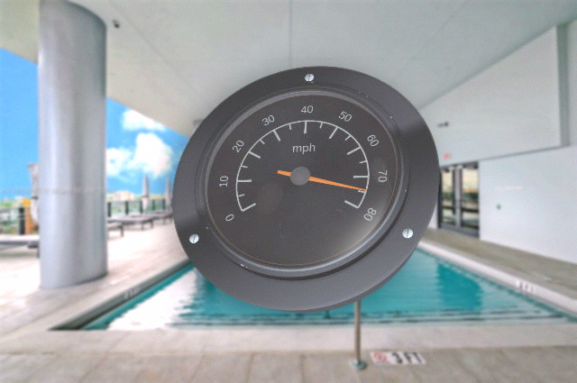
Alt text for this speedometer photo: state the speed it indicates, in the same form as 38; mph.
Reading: 75; mph
